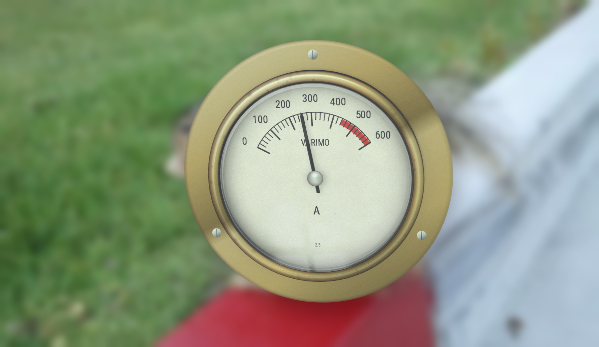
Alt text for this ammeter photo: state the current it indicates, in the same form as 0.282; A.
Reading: 260; A
